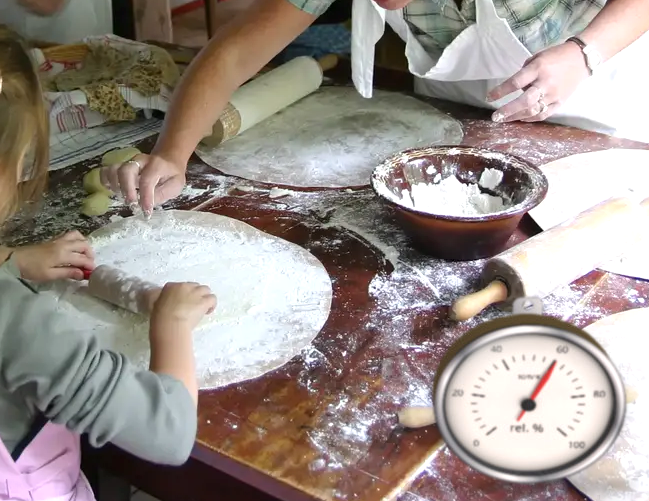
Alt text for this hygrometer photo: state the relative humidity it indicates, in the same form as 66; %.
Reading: 60; %
